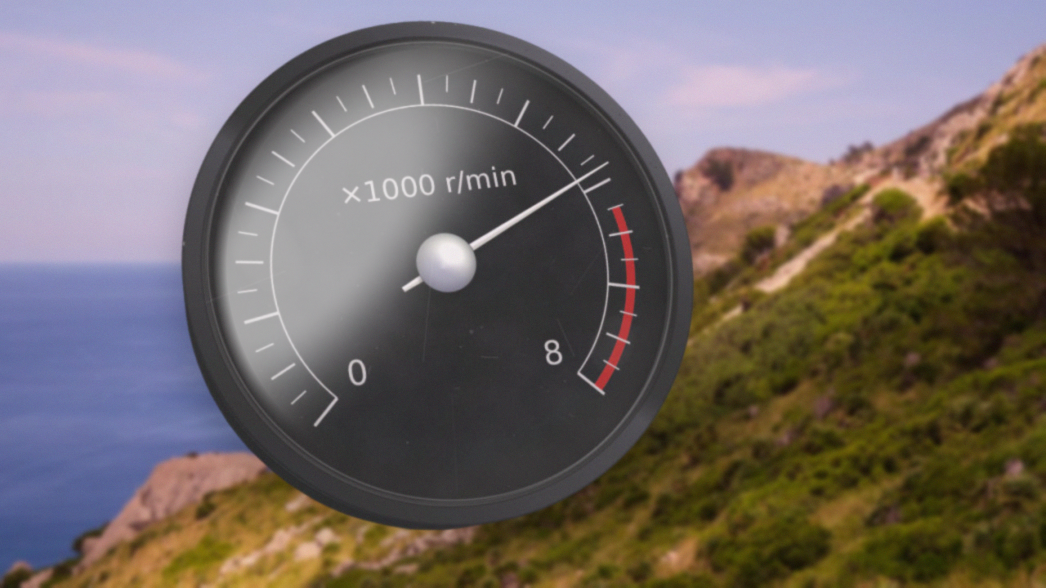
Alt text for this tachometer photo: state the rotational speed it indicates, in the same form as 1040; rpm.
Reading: 5875; rpm
